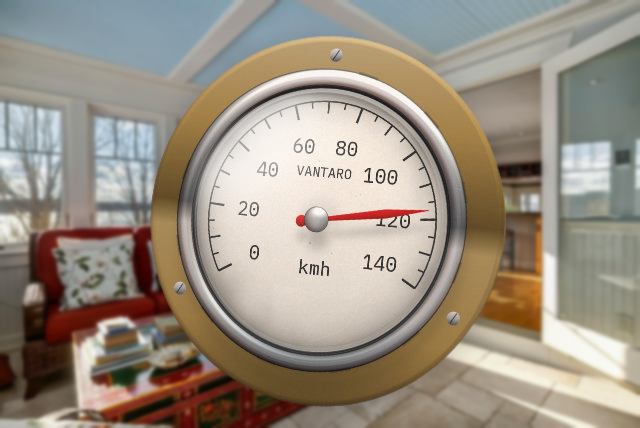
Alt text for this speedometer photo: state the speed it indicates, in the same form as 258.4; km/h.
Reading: 117.5; km/h
